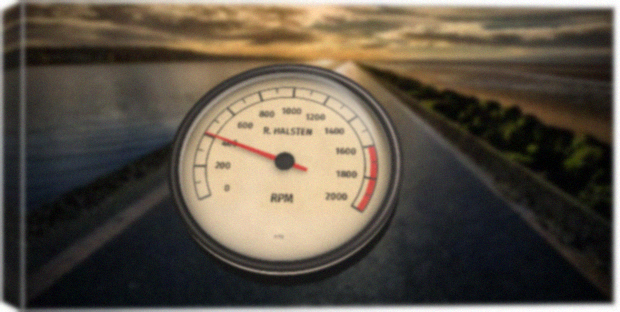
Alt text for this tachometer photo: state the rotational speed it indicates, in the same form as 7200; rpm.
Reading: 400; rpm
